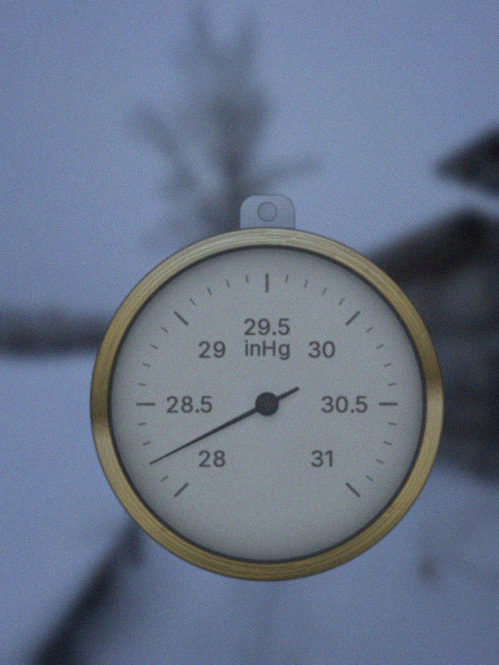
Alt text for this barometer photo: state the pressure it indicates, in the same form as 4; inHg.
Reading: 28.2; inHg
